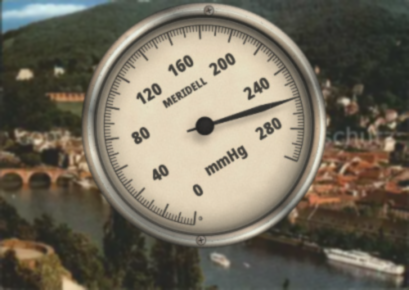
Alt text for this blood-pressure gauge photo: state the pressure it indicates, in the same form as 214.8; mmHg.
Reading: 260; mmHg
